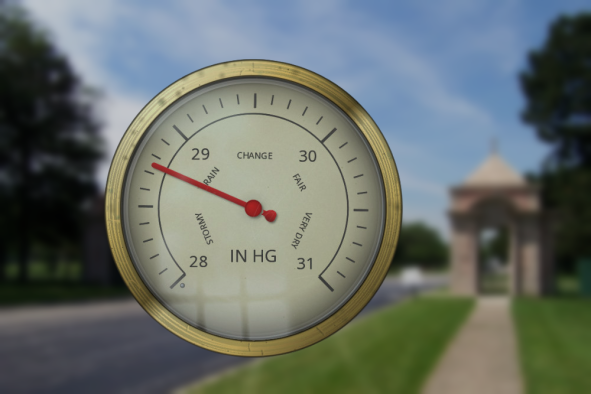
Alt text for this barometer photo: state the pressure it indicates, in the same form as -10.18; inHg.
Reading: 28.75; inHg
